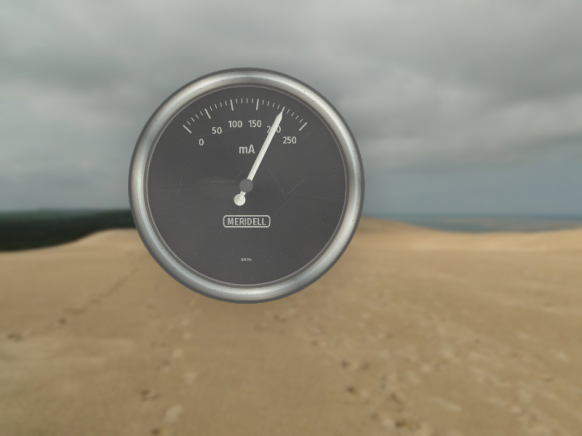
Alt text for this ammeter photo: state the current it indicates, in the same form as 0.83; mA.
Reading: 200; mA
